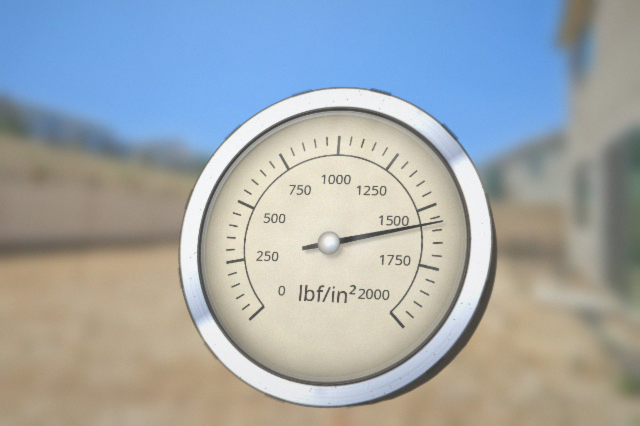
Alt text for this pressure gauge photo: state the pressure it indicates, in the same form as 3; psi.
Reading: 1575; psi
